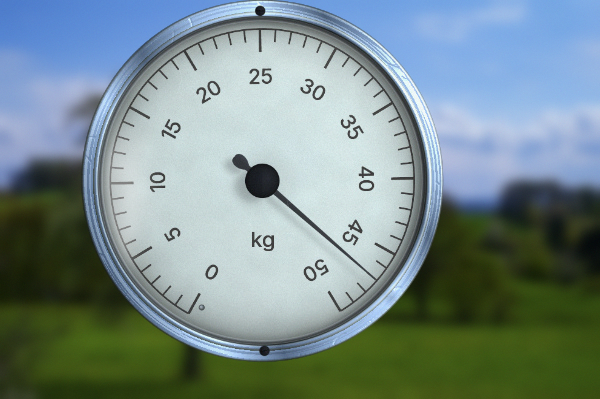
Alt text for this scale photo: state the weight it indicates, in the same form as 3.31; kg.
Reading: 47; kg
